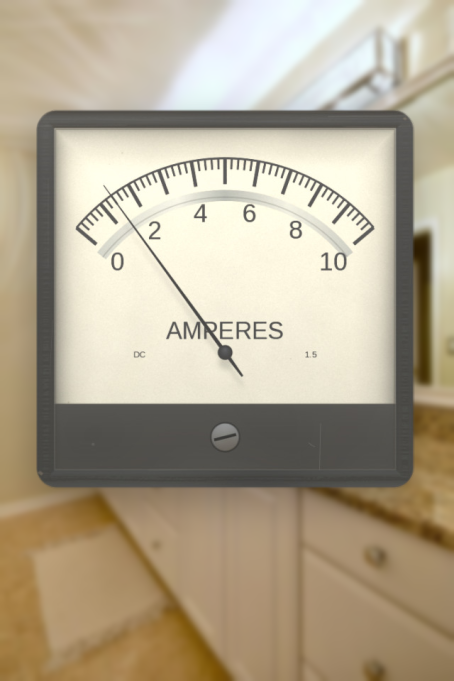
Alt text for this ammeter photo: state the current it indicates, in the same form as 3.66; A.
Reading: 1.4; A
